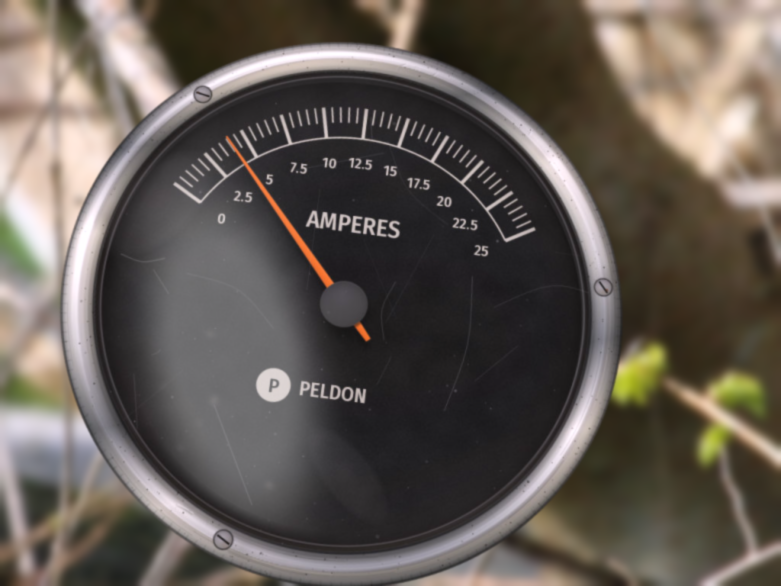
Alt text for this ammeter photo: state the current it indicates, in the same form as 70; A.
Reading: 4; A
